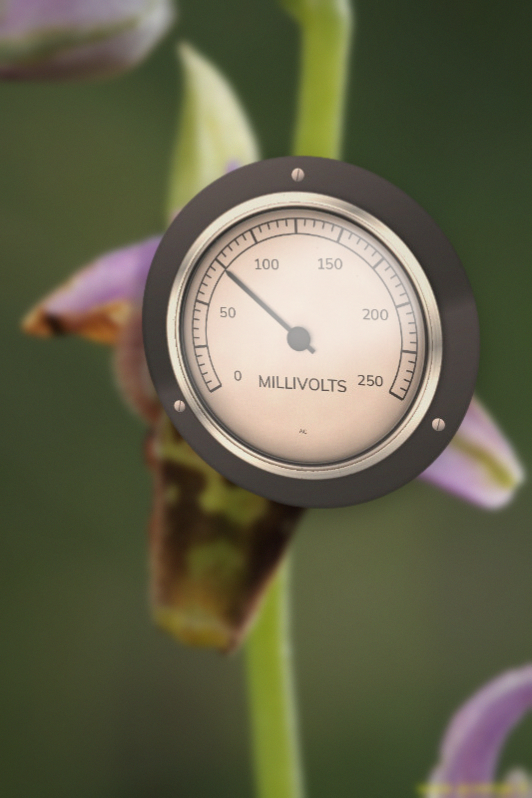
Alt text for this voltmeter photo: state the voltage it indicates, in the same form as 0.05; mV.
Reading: 75; mV
